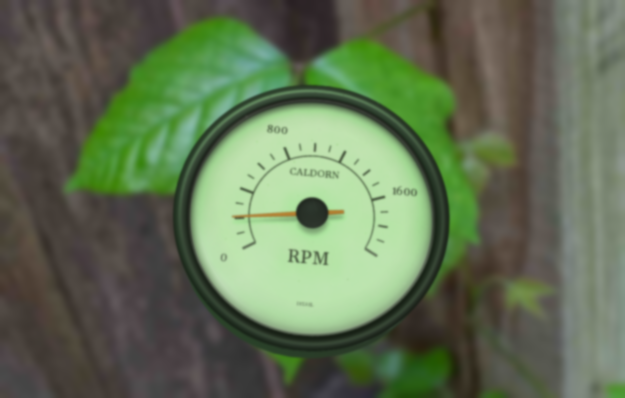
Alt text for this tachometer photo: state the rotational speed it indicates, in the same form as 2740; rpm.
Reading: 200; rpm
